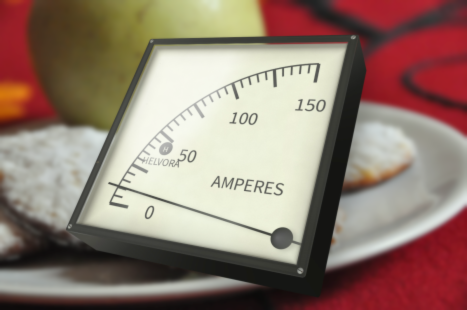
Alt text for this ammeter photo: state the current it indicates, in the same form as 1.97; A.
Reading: 10; A
